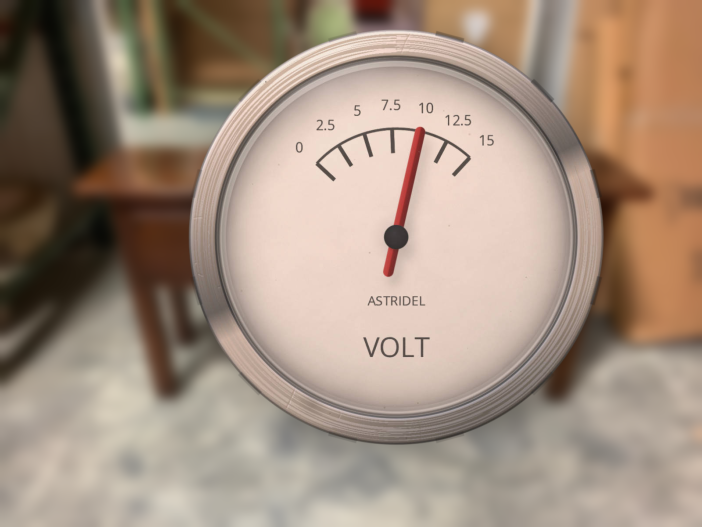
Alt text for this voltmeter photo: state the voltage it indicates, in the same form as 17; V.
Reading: 10; V
